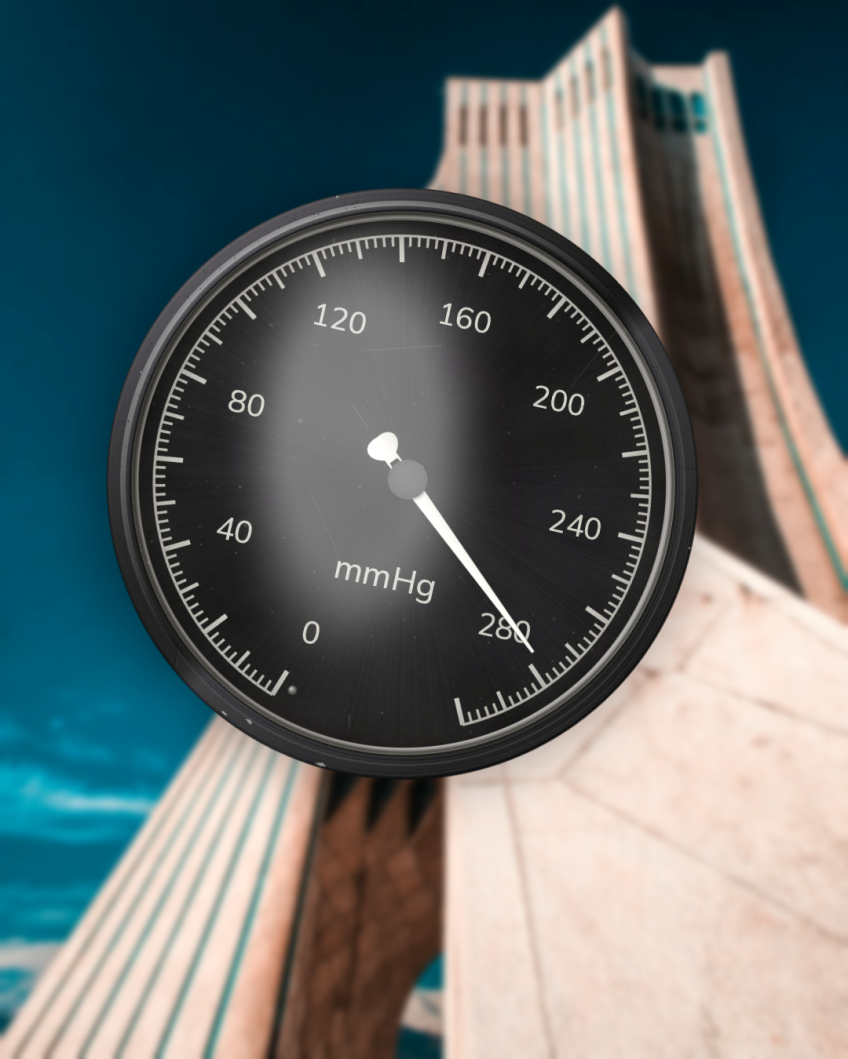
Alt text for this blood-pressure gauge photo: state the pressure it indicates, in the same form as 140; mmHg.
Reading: 278; mmHg
